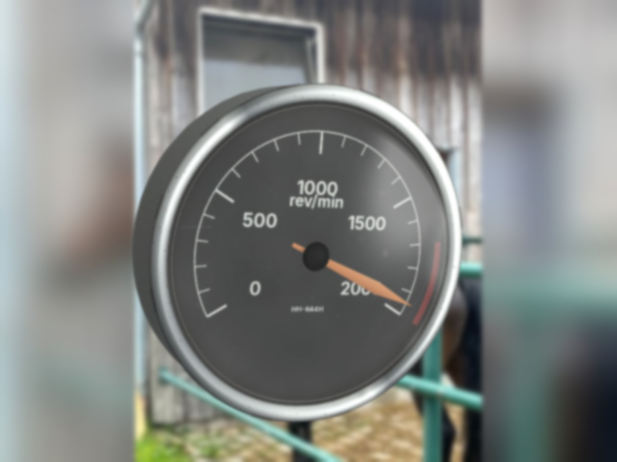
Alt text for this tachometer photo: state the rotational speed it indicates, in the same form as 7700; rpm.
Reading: 1950; rpm
